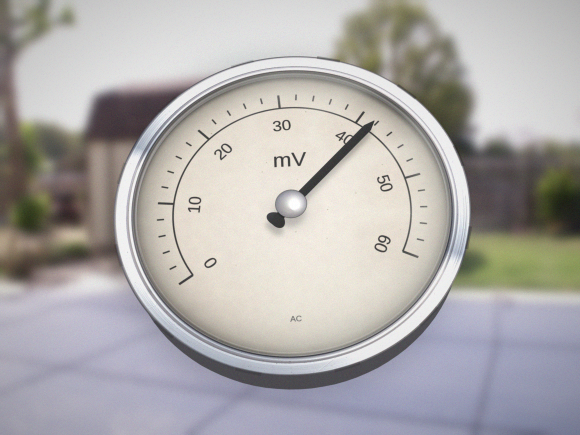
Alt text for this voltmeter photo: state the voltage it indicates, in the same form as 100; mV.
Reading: 42; mV
